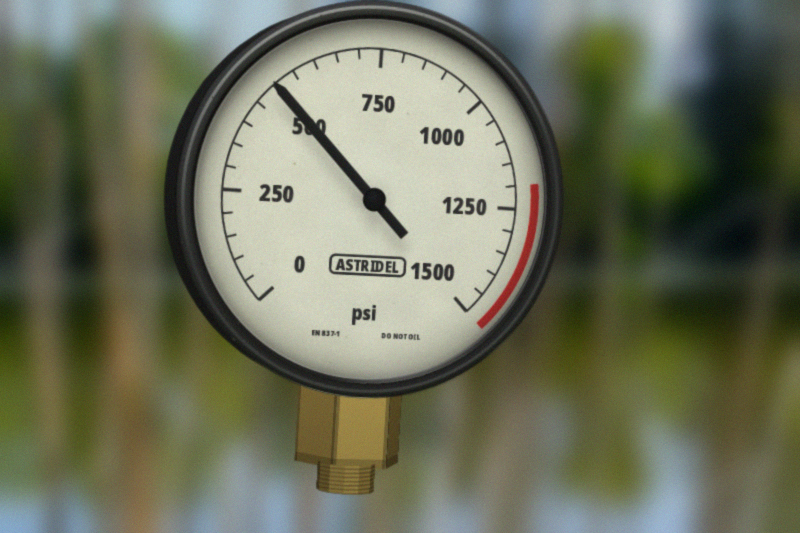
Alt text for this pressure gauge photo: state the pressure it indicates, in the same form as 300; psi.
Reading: 500; psi
